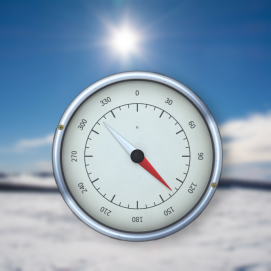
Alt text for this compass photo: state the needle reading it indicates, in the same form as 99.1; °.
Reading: 135; °
